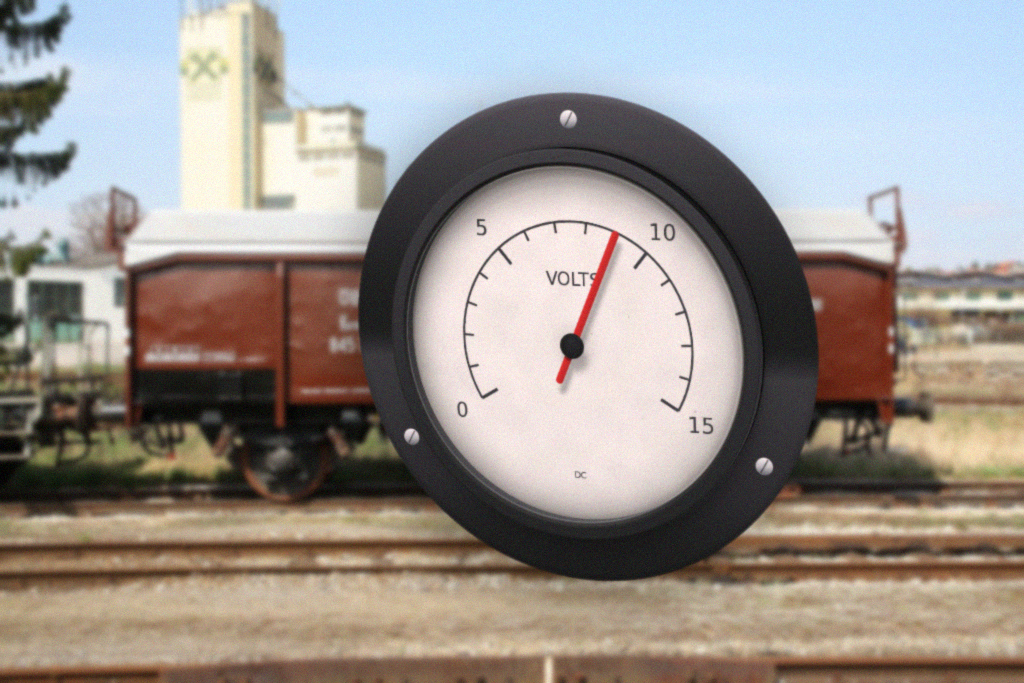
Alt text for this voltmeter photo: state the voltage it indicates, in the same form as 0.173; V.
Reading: 9; V
